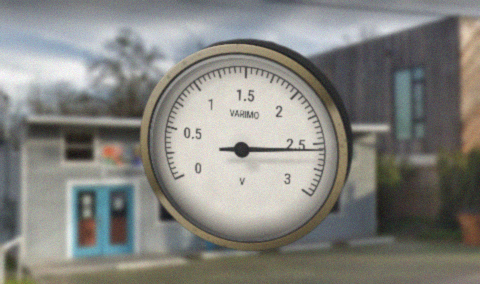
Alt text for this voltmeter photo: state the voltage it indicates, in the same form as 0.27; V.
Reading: 2.55; V
